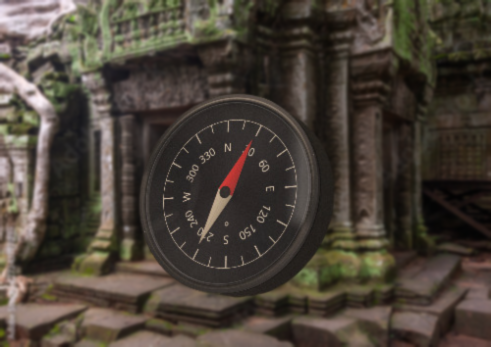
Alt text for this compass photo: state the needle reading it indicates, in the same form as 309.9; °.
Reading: 30; °
